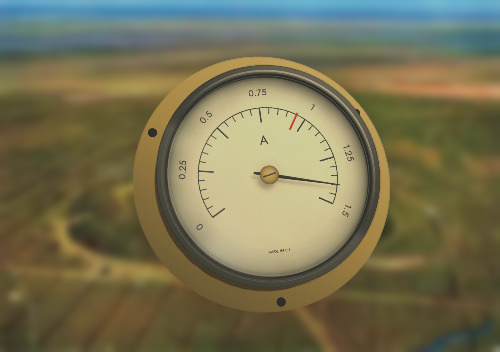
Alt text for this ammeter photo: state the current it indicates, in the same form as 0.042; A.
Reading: 1.4; A
